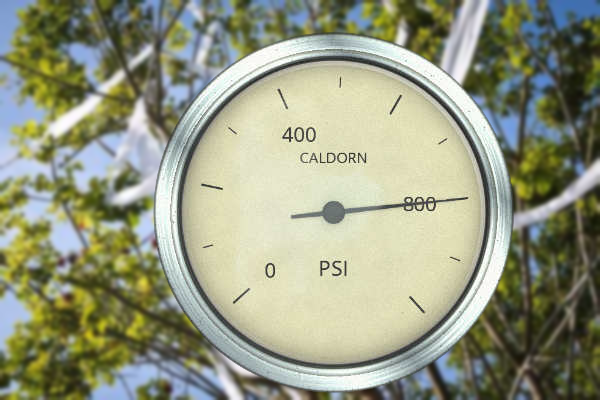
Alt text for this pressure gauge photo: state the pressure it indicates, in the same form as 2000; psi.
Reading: 800; psi
